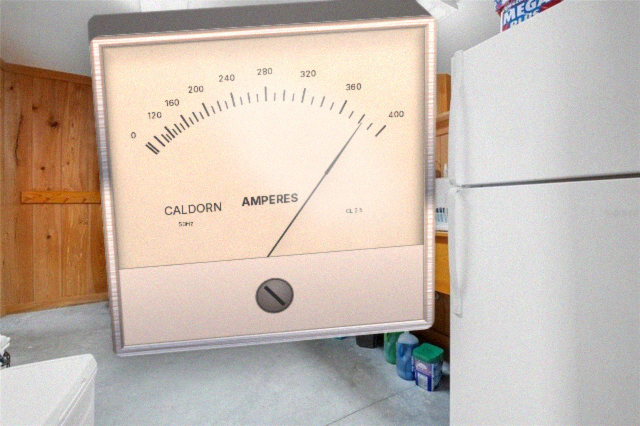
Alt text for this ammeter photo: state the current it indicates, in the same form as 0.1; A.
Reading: 380; A
